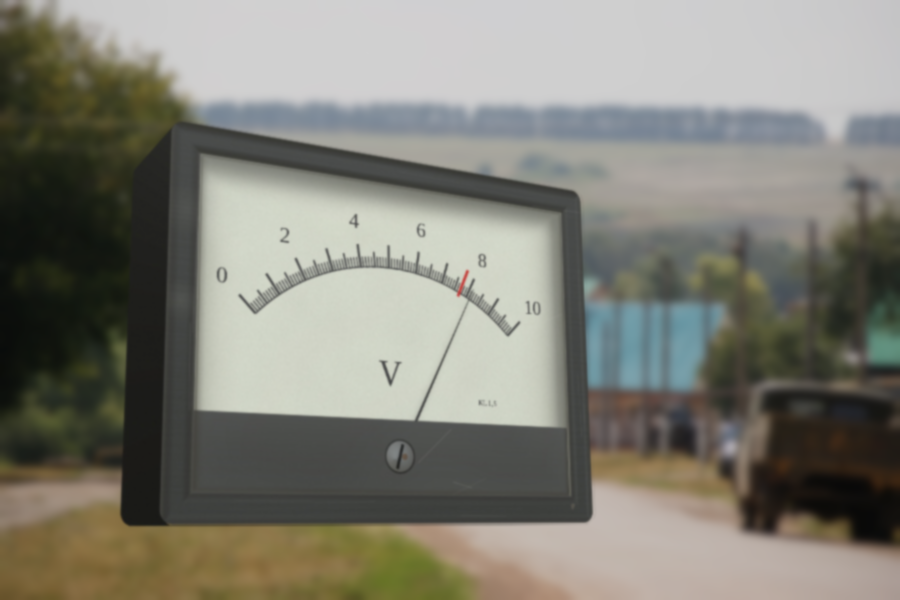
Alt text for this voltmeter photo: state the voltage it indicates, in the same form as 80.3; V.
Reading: 8; V
